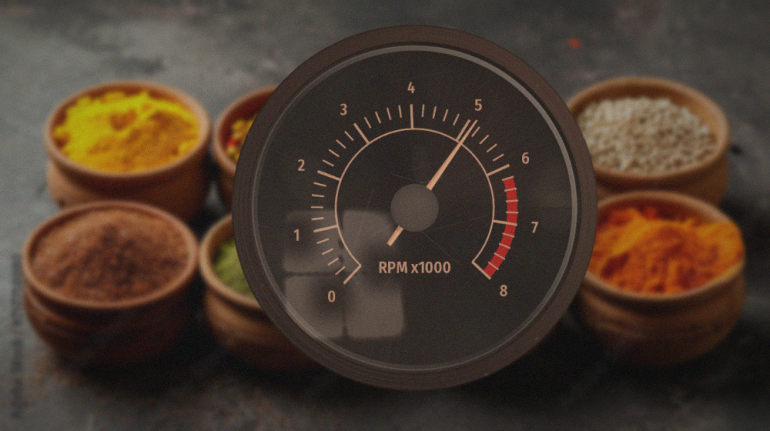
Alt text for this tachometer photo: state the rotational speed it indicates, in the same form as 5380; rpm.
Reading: 5100; rpm
